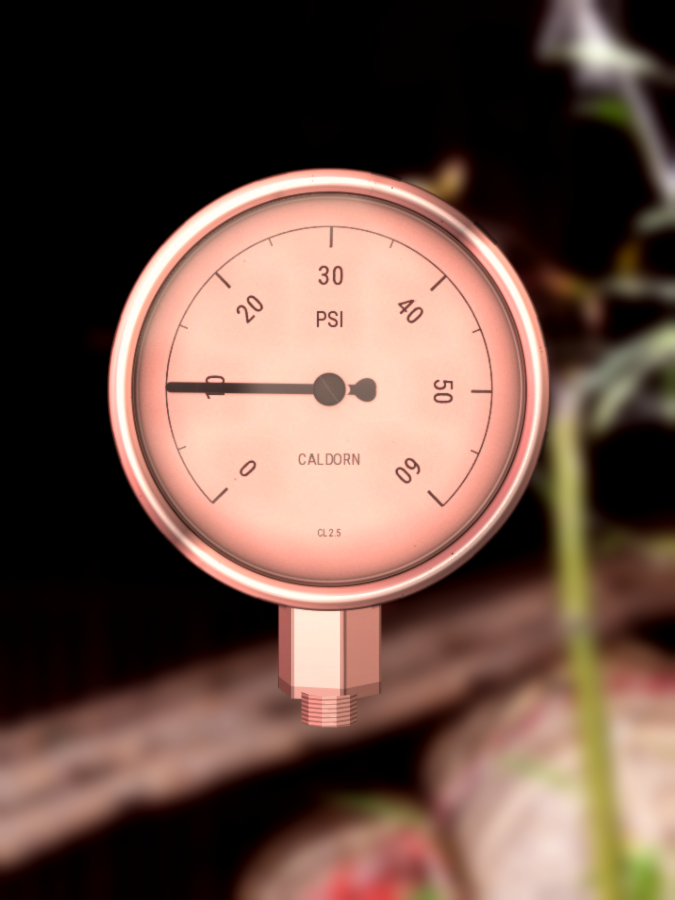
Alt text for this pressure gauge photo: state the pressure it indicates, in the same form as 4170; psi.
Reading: 10; psi
